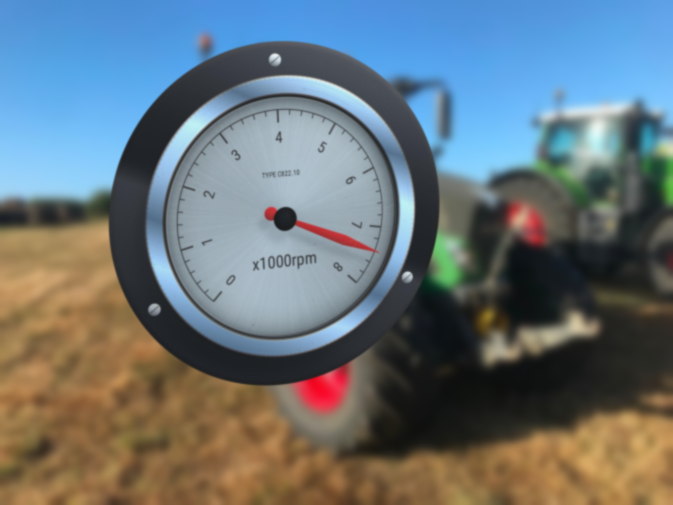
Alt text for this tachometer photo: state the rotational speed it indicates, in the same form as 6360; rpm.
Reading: 7400; rpm
